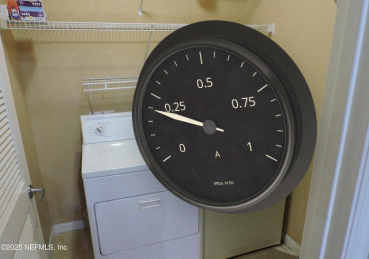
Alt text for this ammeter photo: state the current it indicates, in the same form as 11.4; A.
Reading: 0.2; A
